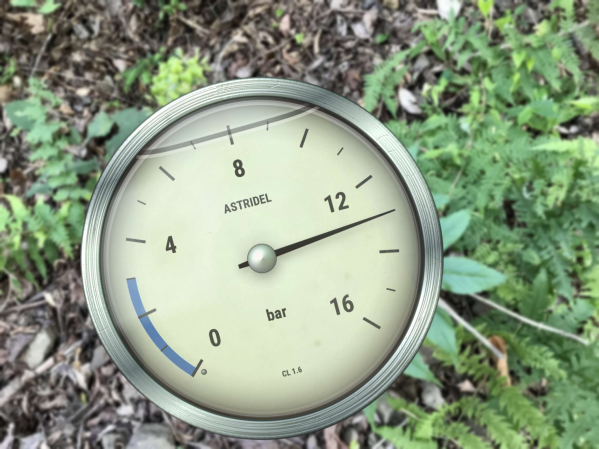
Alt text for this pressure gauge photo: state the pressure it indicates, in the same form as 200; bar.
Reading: 13; bar
